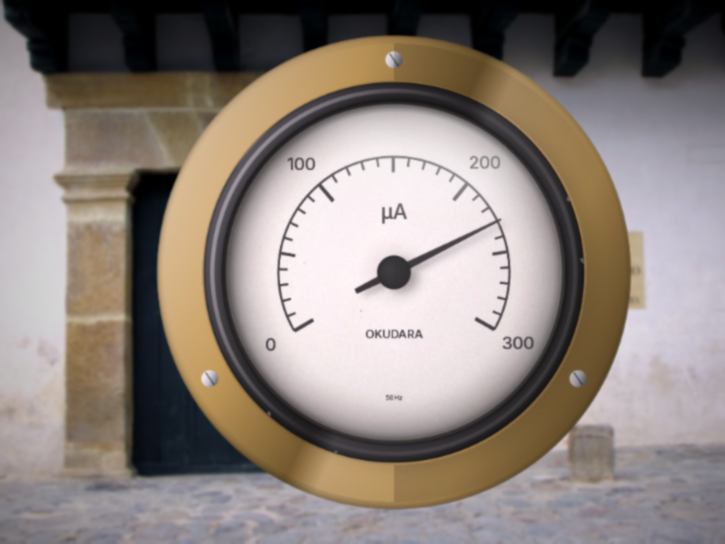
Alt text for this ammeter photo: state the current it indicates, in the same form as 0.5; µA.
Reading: 230; µA
